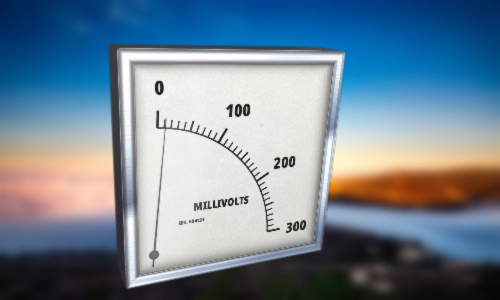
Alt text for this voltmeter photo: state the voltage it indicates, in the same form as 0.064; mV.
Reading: 10; mV
